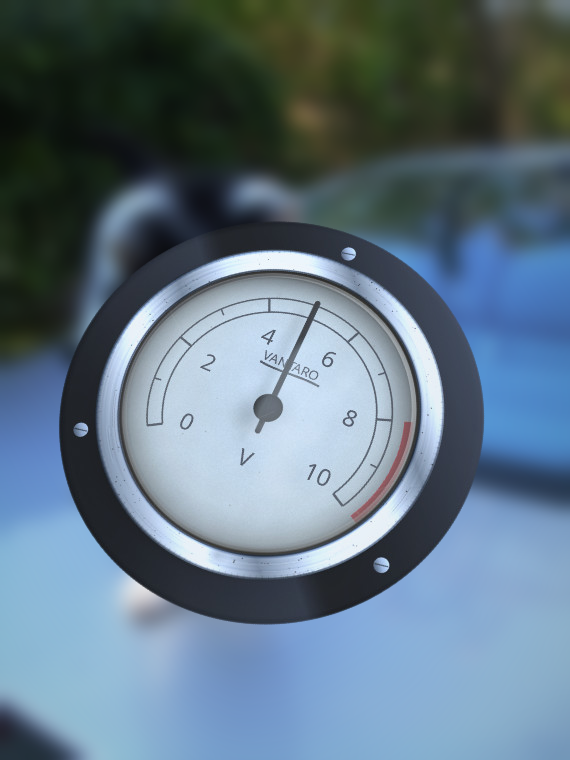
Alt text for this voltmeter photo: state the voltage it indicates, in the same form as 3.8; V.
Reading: 5; V
